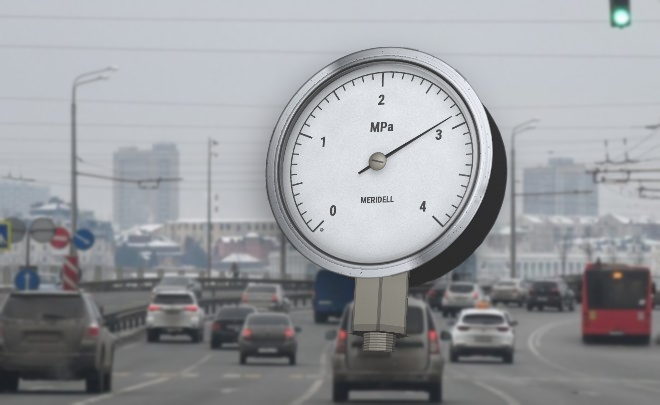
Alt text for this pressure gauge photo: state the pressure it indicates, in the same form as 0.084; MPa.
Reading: 2.9; MPa
